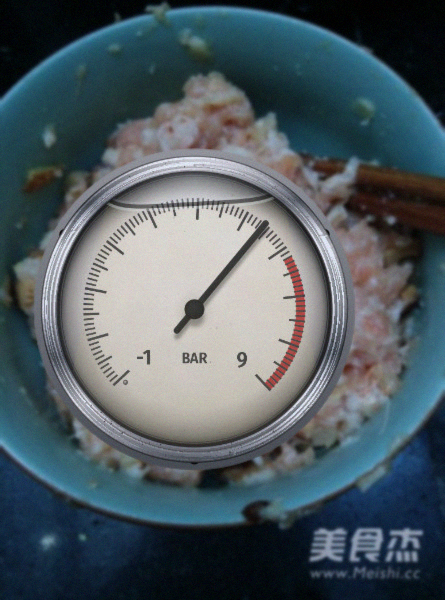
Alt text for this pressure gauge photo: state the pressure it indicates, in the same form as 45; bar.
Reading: 5.4; bar
